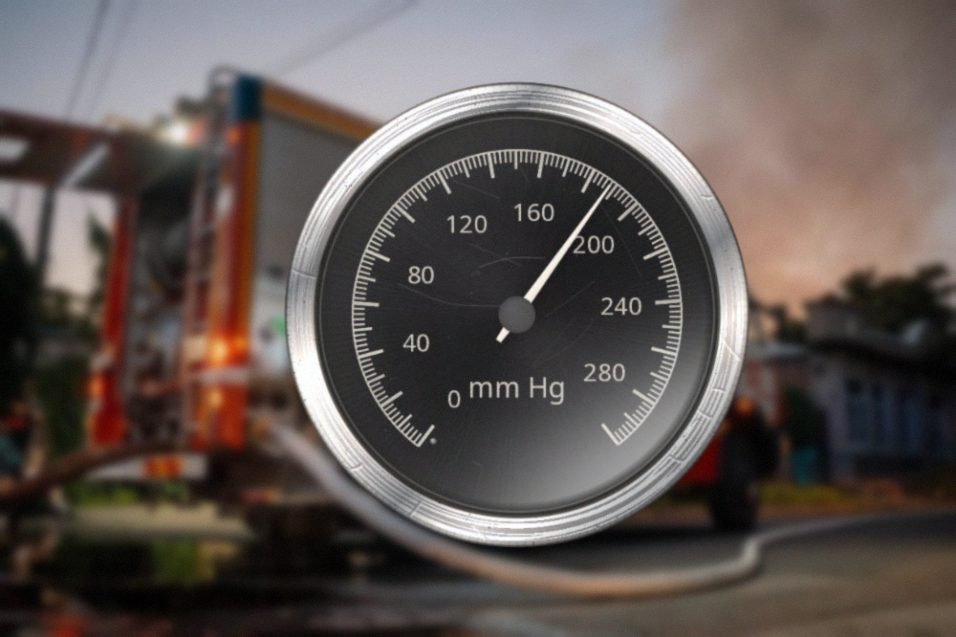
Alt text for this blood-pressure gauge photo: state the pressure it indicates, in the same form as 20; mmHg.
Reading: 188; mmHg
